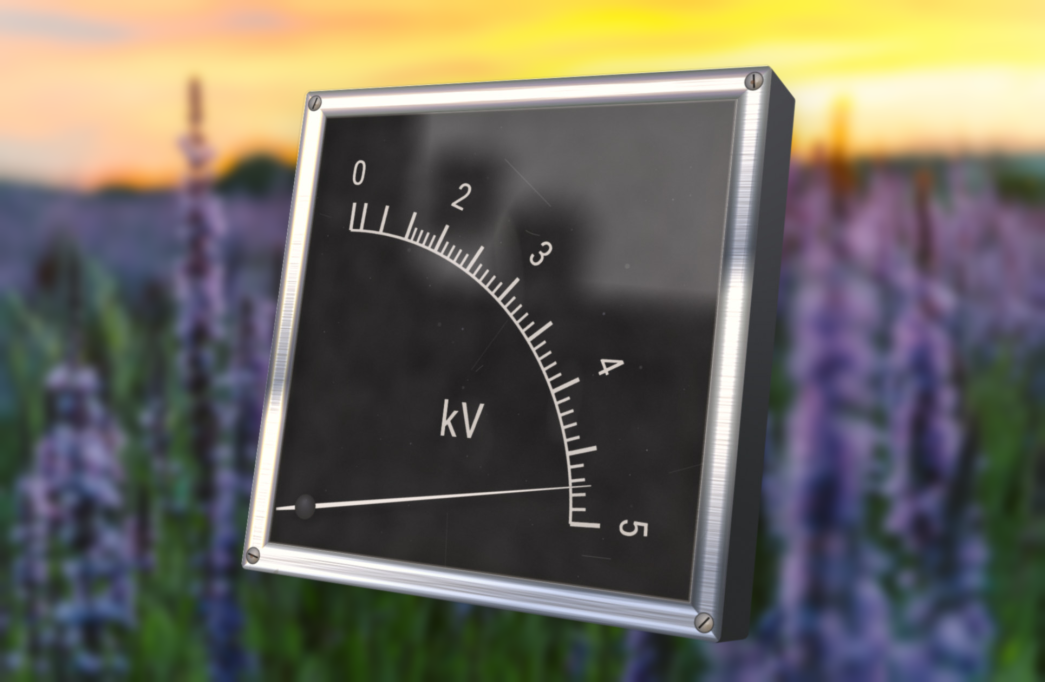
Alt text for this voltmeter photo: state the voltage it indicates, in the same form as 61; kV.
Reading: 4.75; kV
